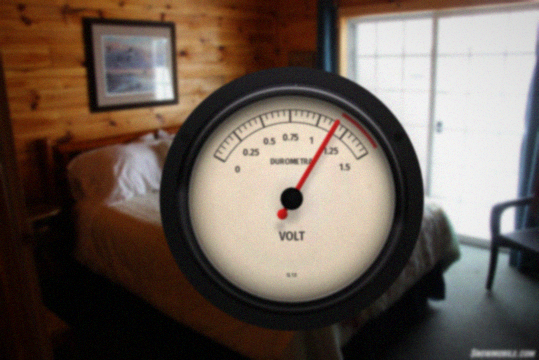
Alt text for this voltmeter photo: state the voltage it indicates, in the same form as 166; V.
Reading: 1.15; V
